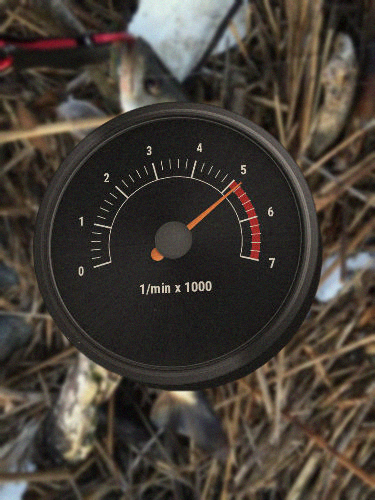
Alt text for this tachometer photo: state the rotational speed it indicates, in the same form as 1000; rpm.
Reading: 5200; rpm
